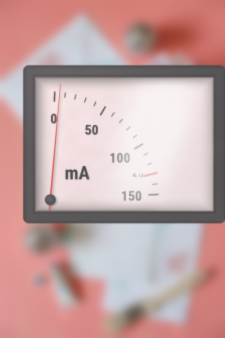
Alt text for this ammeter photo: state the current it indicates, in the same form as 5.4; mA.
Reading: 5; mA
